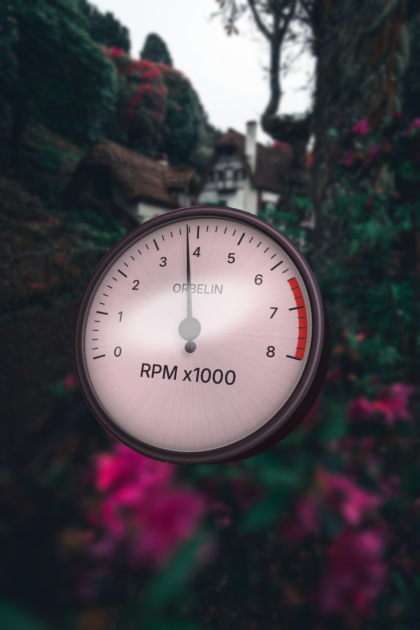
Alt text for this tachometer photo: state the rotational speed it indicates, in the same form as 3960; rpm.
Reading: 3800; rpm
